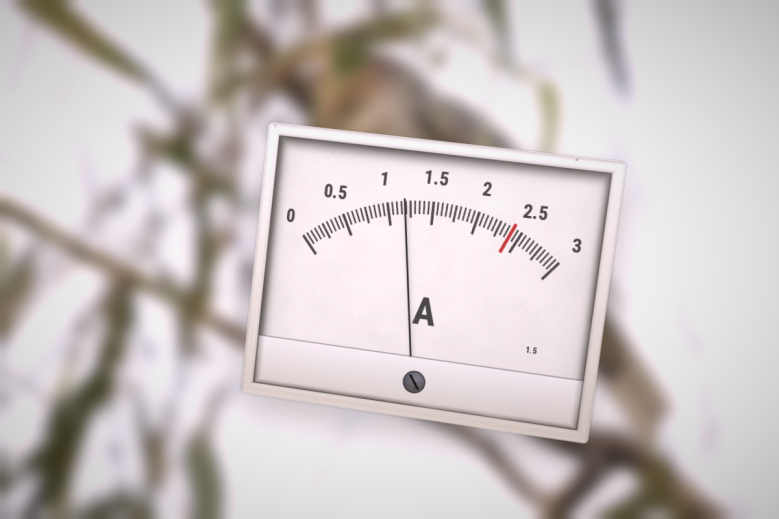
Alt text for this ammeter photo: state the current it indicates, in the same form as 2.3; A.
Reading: 1.2; A
